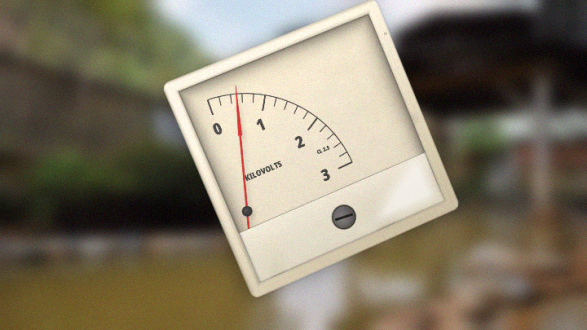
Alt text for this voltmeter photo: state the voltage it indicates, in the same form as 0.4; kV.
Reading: 0.5; kV
